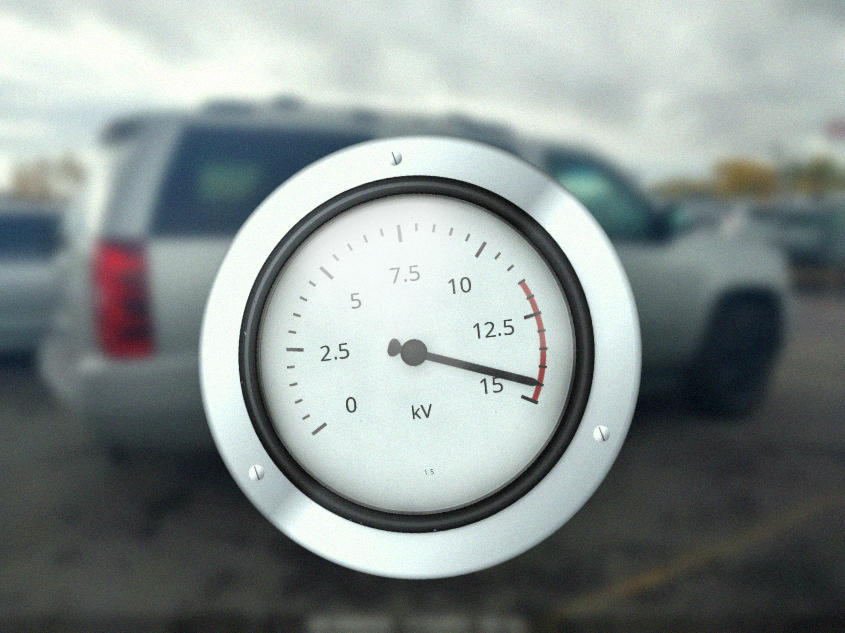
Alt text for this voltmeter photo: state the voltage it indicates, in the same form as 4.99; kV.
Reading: 14.5; kV
